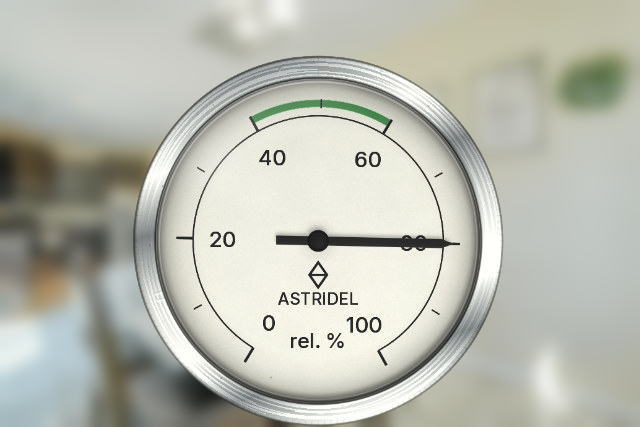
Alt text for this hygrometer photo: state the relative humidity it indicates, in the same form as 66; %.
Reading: 80; %
